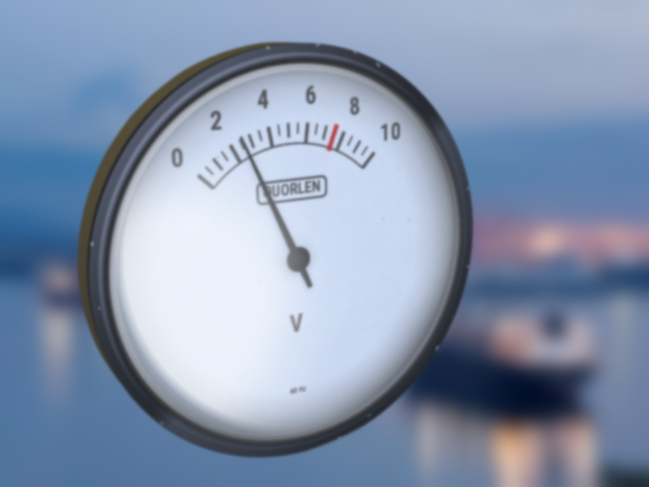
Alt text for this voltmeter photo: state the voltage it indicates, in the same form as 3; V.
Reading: 2.5; V
